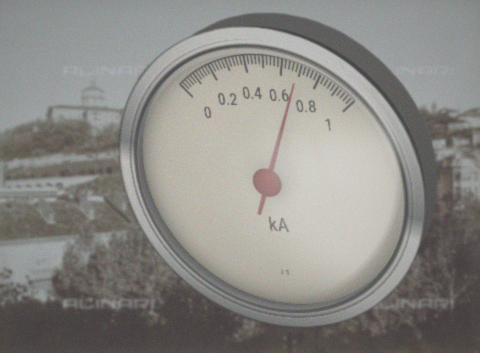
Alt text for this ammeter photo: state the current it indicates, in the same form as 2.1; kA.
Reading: 0.7; kA
